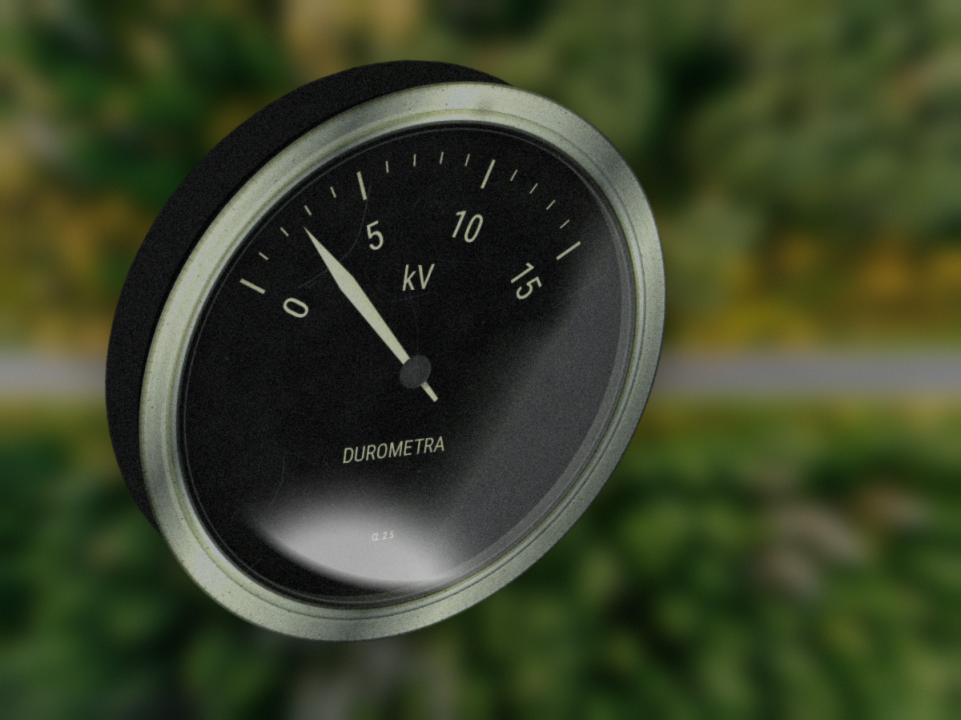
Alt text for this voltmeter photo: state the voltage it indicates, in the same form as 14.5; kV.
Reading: 2.5; kV
